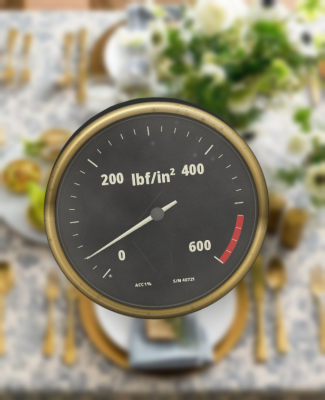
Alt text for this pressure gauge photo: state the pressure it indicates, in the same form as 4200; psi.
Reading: 40; psi
